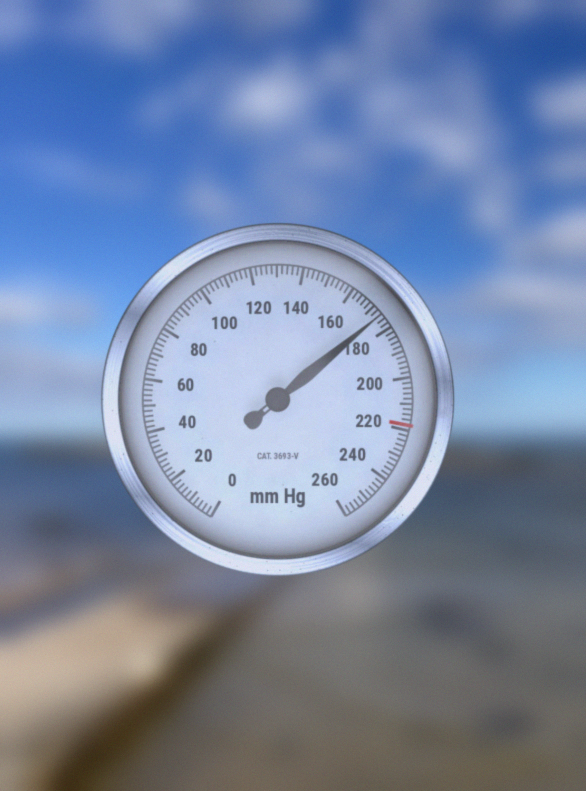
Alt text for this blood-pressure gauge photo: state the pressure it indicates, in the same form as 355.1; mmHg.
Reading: 174; mmHg
